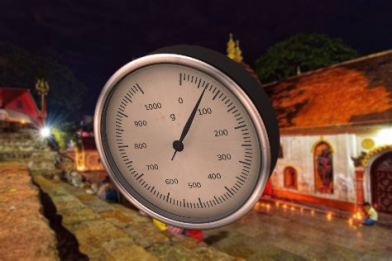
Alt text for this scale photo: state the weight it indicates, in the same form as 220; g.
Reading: 70; g
